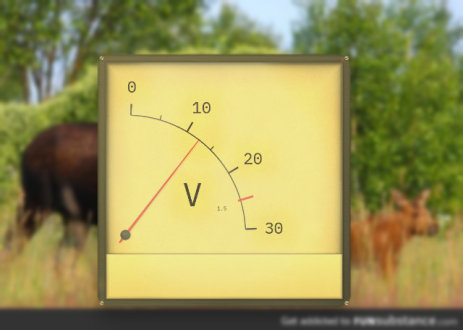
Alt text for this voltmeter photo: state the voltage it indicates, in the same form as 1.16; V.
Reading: 12.5; V
